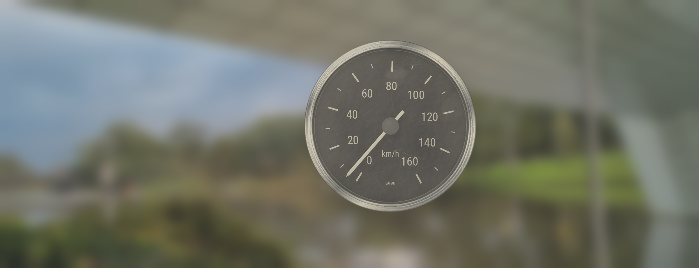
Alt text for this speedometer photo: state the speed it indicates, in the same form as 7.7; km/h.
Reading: 5; km/h
